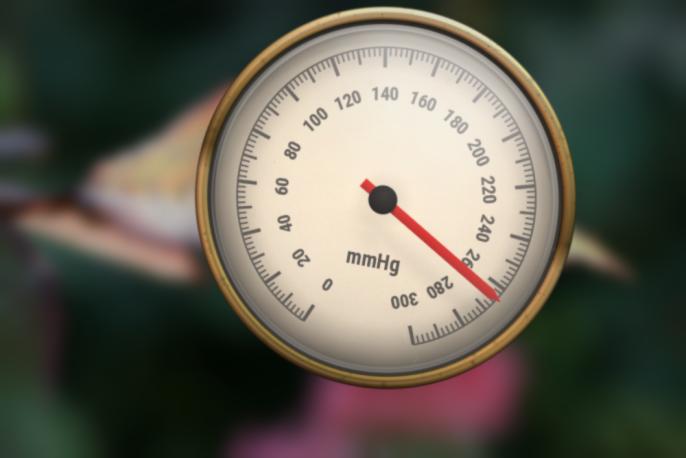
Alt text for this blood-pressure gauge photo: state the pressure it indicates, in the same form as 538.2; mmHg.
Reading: 264; mmHg
